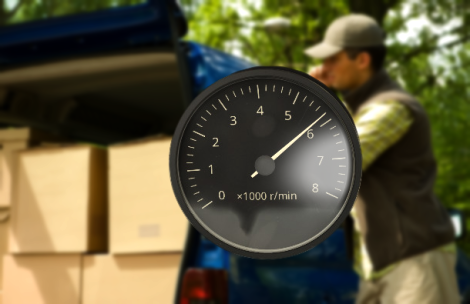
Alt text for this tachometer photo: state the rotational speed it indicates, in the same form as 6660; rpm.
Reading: 5800; rpm
